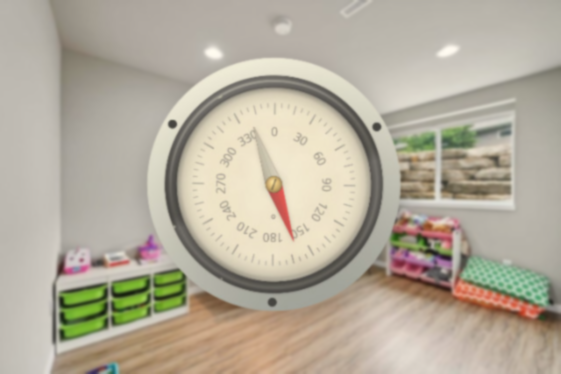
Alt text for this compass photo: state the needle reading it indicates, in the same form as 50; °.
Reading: 160; °
